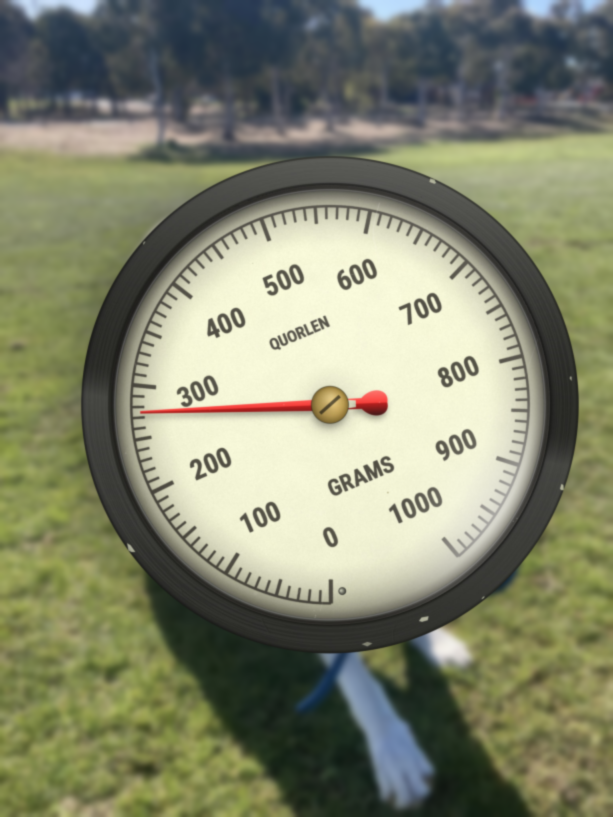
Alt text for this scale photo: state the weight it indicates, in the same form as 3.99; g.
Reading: 275; g
